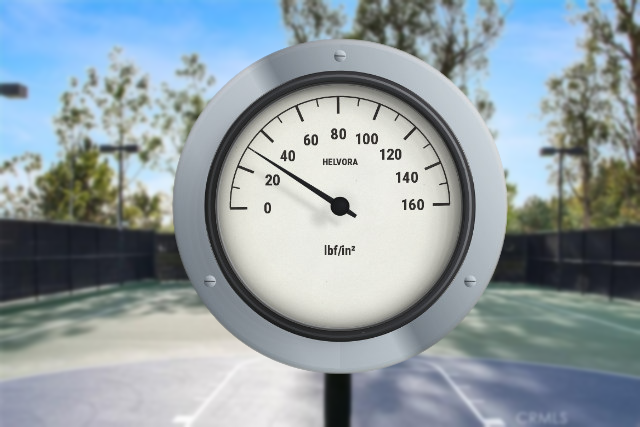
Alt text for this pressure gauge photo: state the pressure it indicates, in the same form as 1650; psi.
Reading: 30; psi
